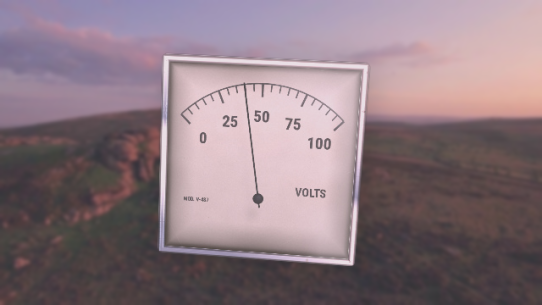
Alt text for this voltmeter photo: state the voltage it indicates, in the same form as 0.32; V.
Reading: 40; V
